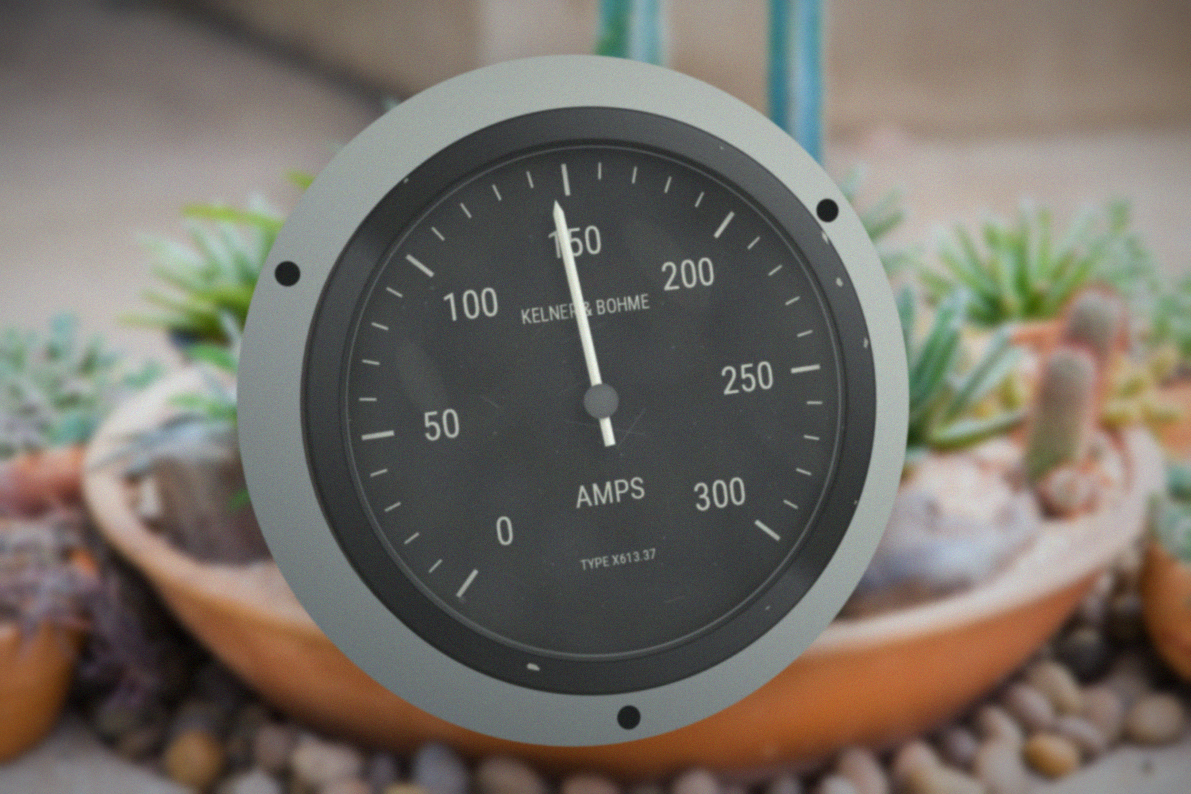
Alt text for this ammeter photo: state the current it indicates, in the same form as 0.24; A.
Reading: 145; A
